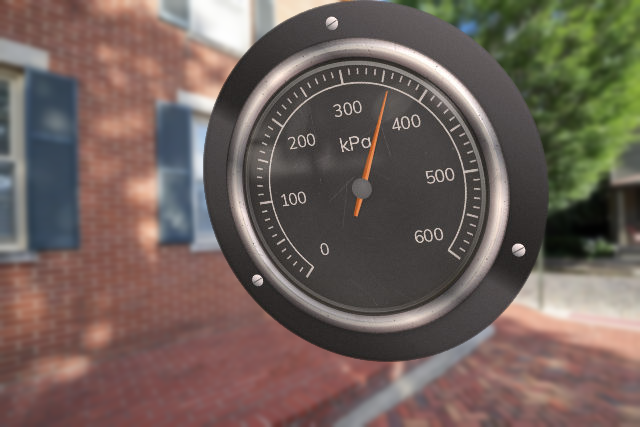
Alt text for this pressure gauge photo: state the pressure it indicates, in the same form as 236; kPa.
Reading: 360; kPa
